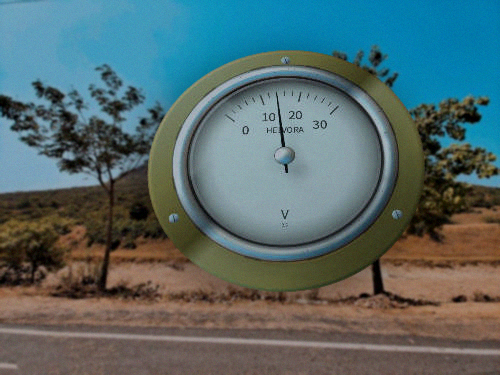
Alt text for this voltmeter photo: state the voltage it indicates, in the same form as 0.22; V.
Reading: 14; V
